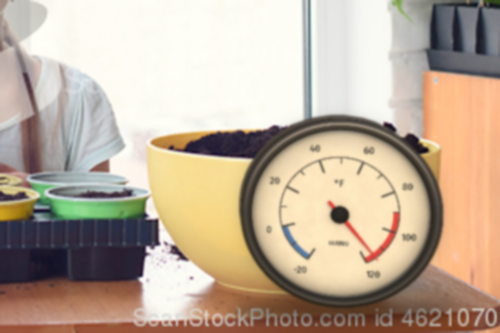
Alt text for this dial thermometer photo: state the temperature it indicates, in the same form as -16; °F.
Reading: 115; °F
